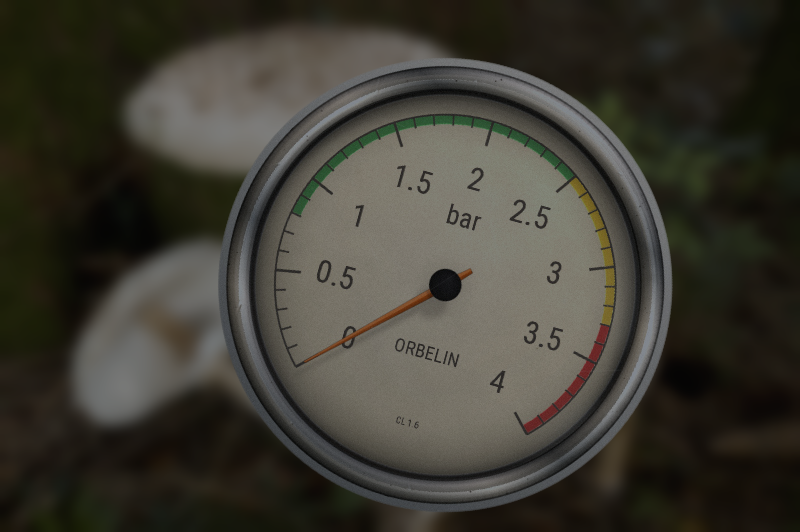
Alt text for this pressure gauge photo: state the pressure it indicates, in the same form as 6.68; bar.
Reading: 0; bar
